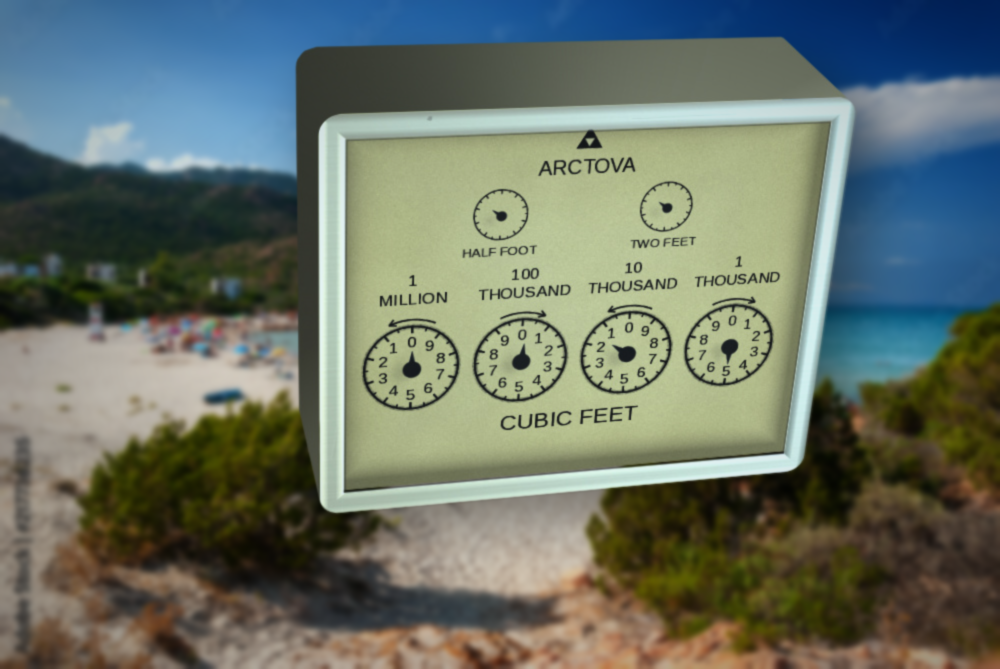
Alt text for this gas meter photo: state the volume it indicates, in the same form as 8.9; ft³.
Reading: 1500; ft³
